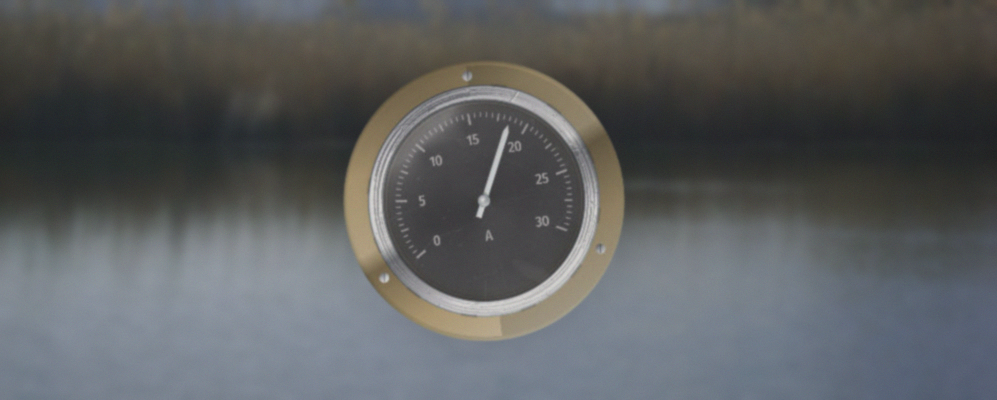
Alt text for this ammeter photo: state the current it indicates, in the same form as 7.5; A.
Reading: 18.5; A
